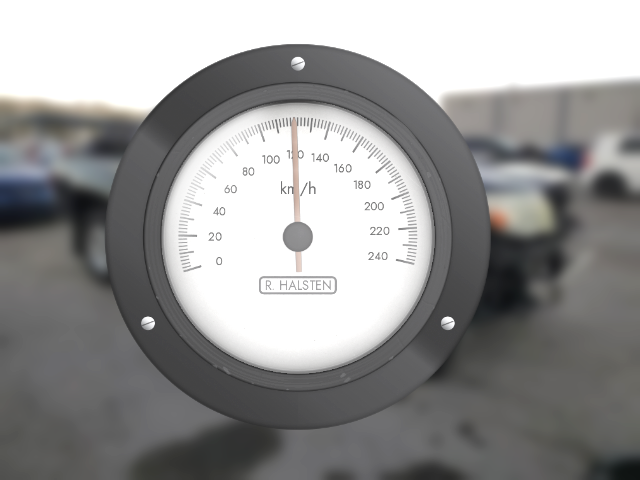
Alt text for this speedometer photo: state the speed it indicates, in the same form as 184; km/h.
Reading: 120; km/h
